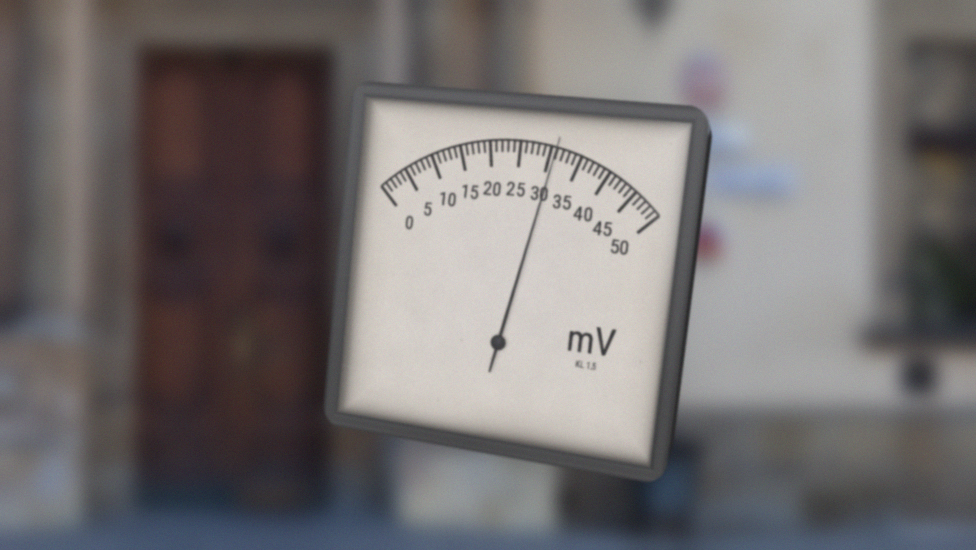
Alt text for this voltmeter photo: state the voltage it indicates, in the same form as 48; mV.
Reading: 31; mV
